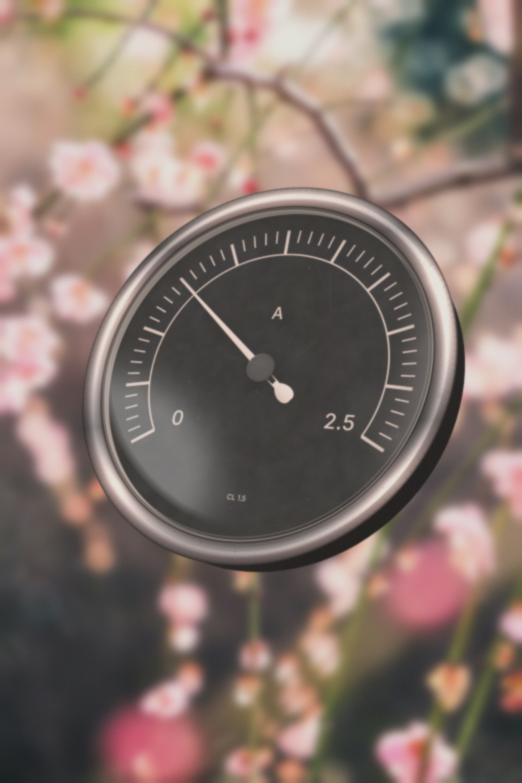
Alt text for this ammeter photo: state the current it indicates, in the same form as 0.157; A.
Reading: 0.75; A
